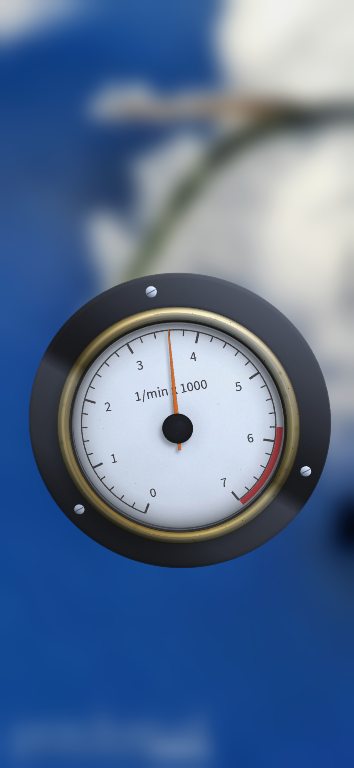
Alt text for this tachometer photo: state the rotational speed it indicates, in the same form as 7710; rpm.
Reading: 3600; rpm
